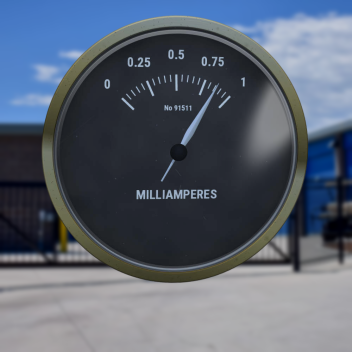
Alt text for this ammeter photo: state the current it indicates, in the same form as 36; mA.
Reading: 0.85; mA
